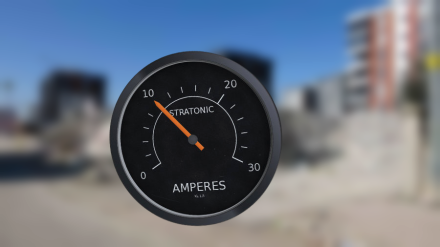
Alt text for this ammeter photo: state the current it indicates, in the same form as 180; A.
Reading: 10; A
